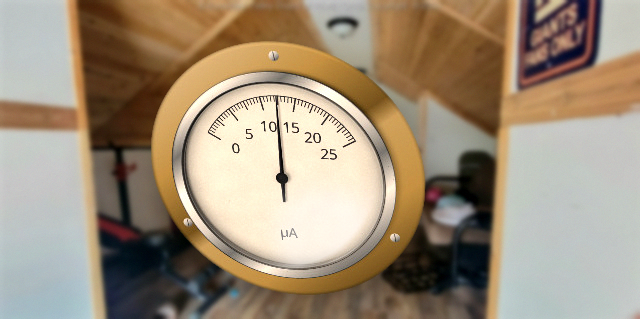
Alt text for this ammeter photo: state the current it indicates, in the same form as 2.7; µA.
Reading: 12.5; µA
